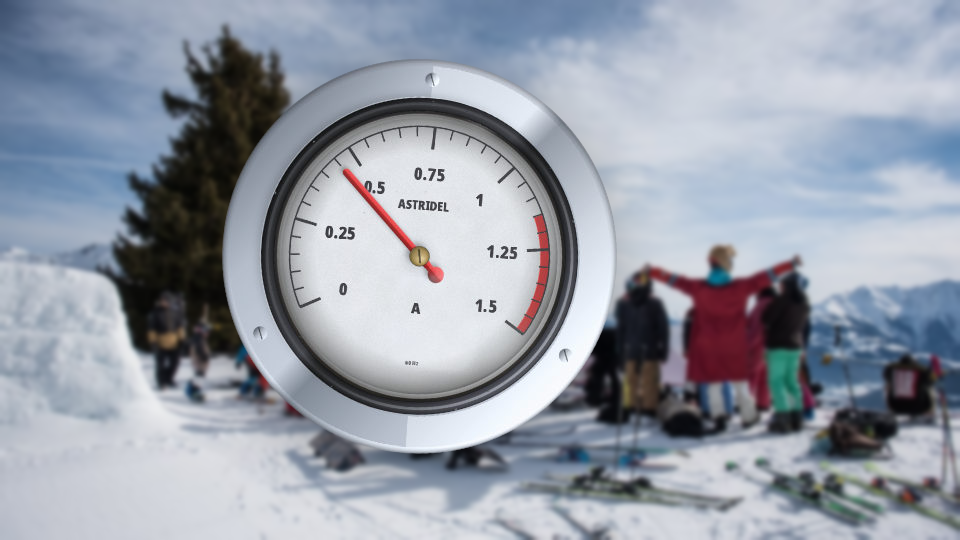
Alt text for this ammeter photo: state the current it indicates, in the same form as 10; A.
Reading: 0.45; A
